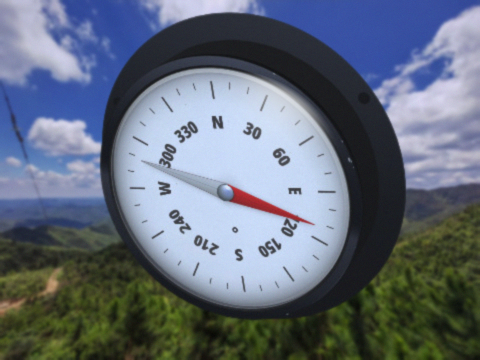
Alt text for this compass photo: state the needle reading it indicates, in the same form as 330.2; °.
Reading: 110; °
